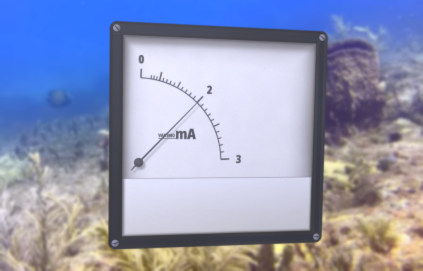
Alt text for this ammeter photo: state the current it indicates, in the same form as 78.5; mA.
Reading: 2; mA
